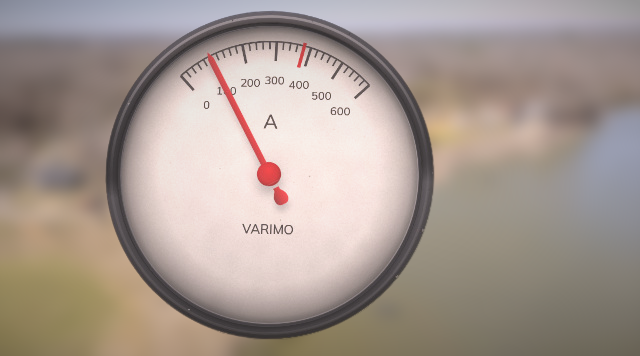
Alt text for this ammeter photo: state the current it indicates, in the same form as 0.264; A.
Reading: 100; A
